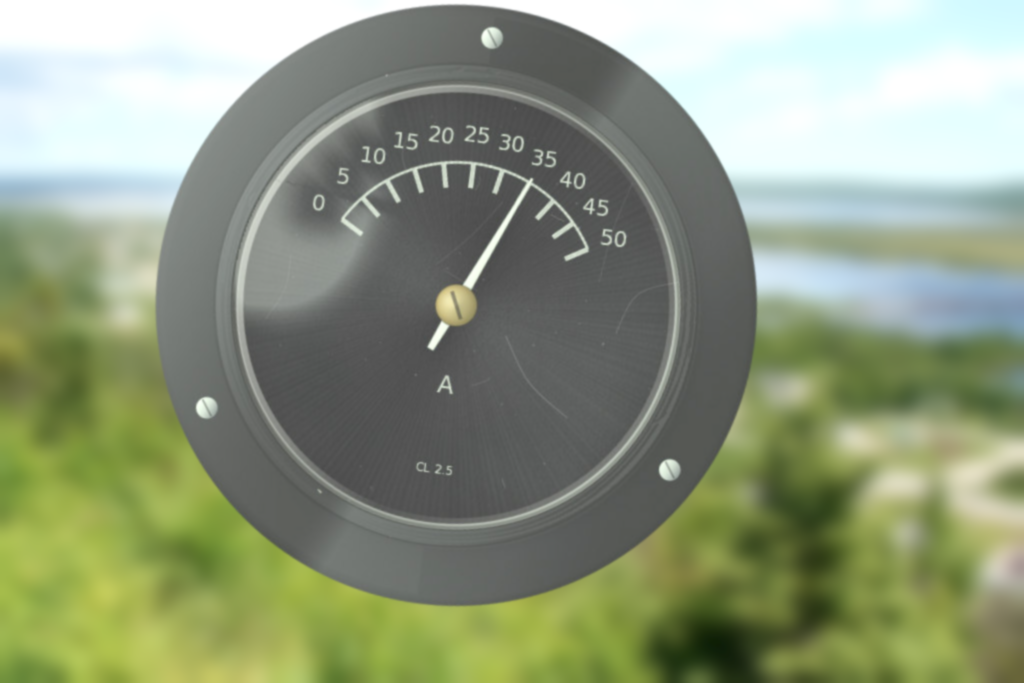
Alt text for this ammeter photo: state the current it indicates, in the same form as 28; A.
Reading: 35; A
